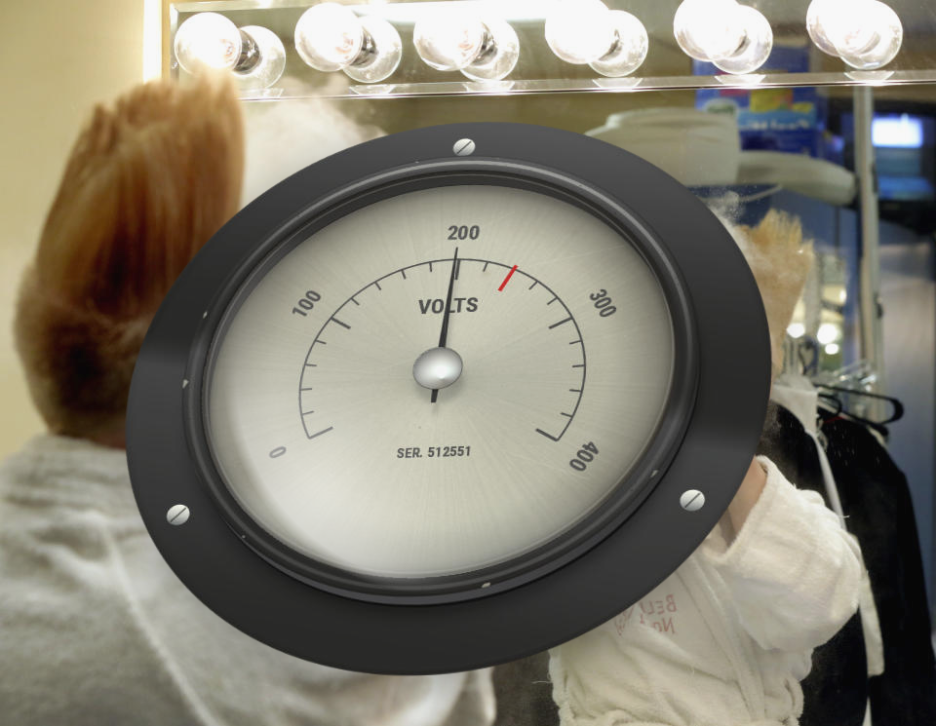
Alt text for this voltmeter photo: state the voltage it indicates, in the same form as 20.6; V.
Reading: 200; V
